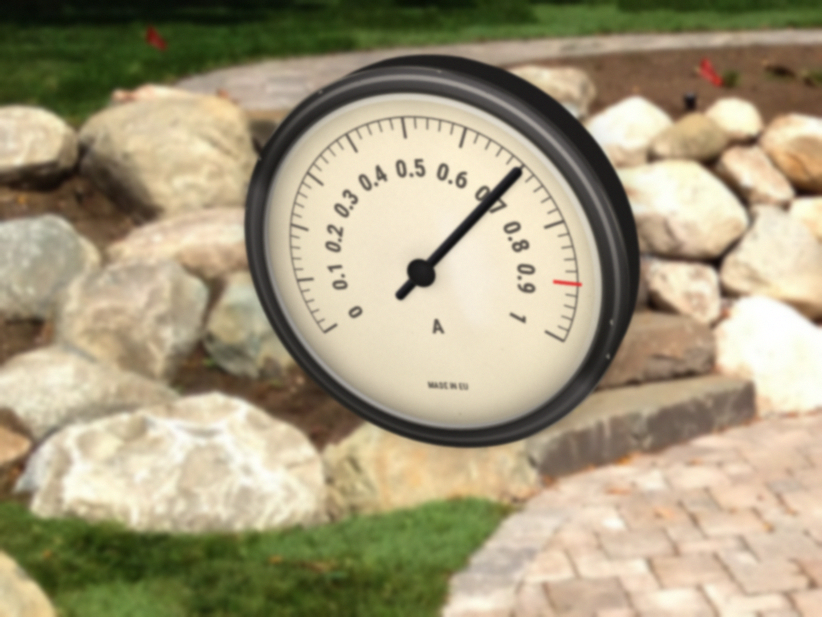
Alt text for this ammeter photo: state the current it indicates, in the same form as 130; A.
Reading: 0.7; A
